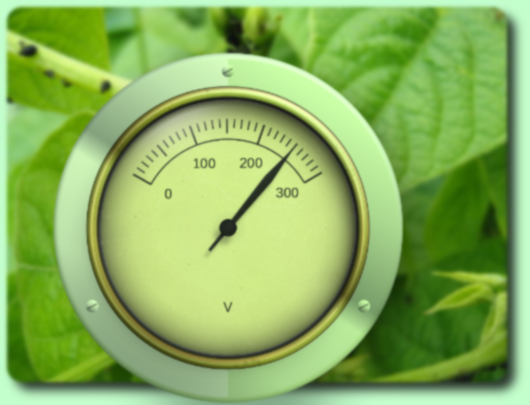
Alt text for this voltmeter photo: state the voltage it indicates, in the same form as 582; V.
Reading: 250; V
